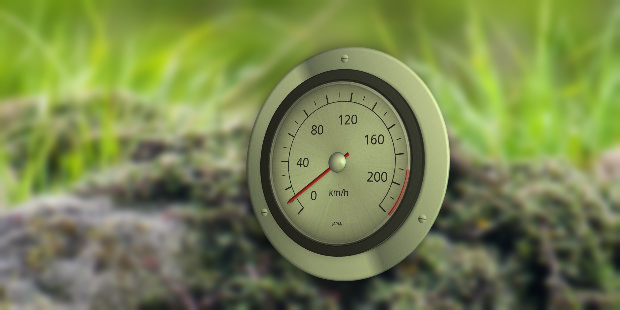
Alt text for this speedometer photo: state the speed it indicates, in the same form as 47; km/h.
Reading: 10; km/h
